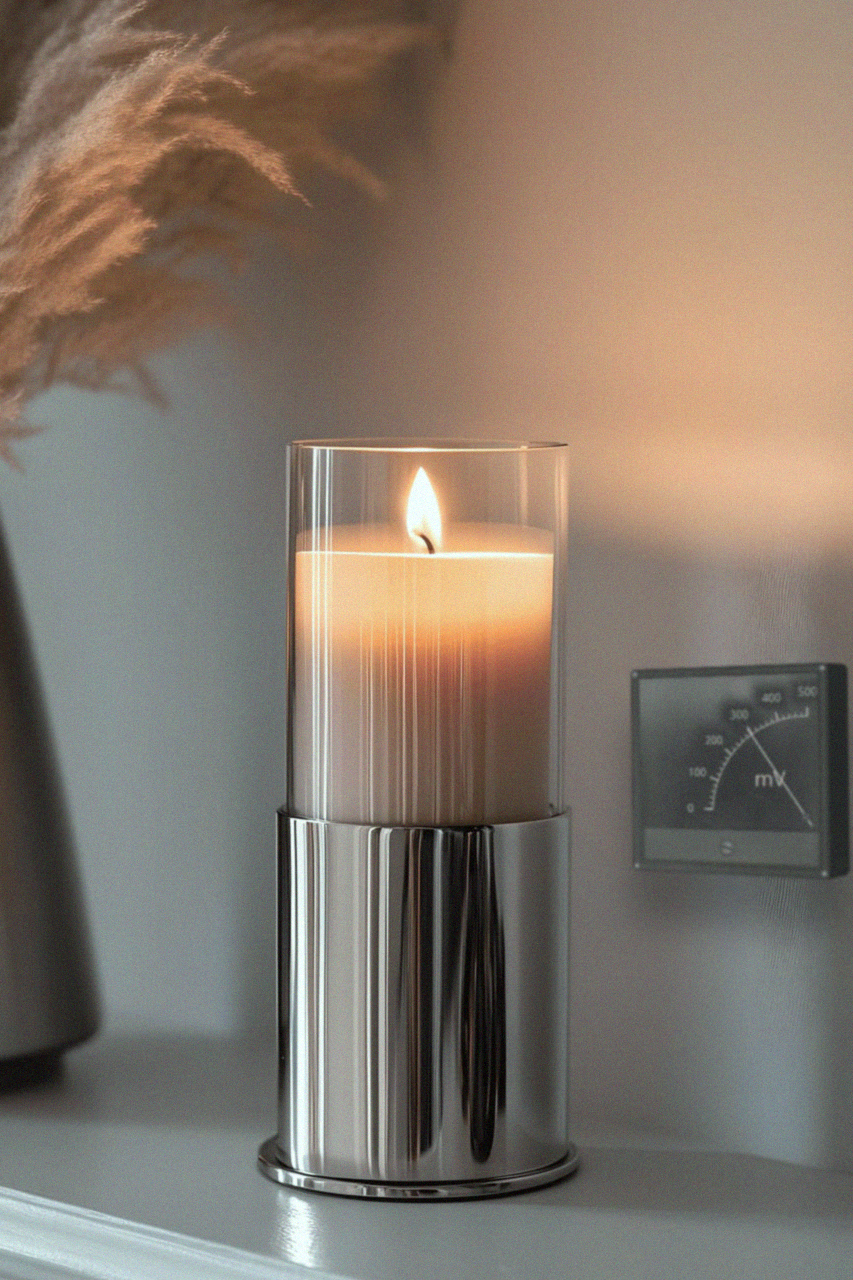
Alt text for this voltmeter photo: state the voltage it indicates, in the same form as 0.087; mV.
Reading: 300; mV
